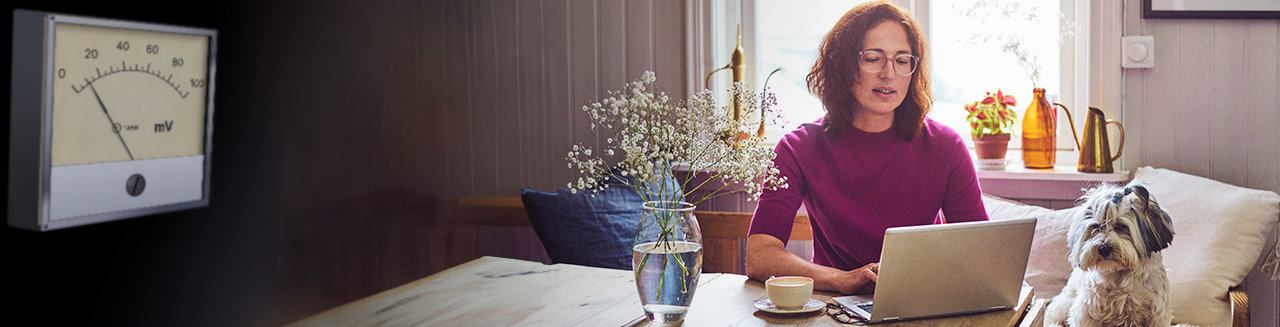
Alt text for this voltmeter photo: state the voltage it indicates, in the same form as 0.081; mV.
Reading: 10; mV
